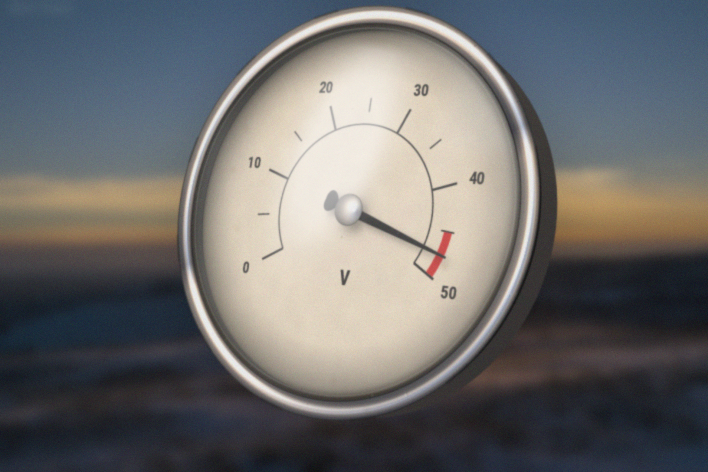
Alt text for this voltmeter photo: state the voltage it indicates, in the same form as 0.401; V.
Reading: 47.5; V
